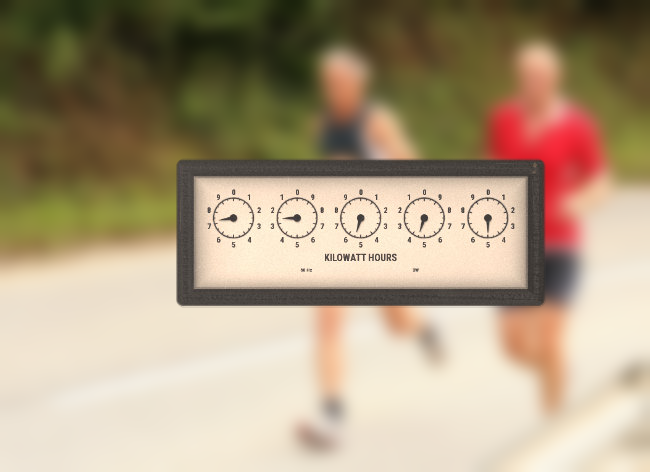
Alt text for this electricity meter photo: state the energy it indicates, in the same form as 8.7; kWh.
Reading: 72545; kWh
